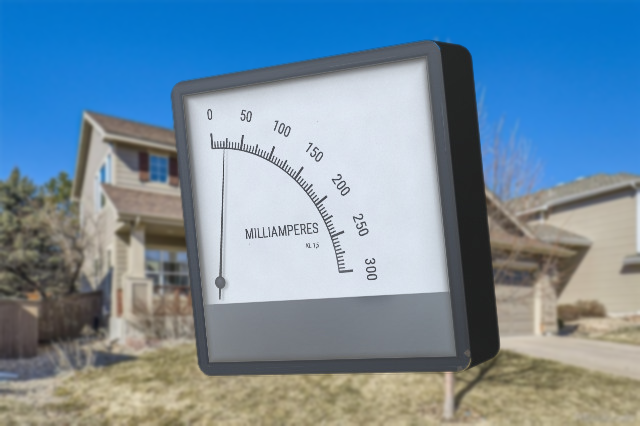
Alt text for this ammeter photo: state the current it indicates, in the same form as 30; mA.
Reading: 25; mA
